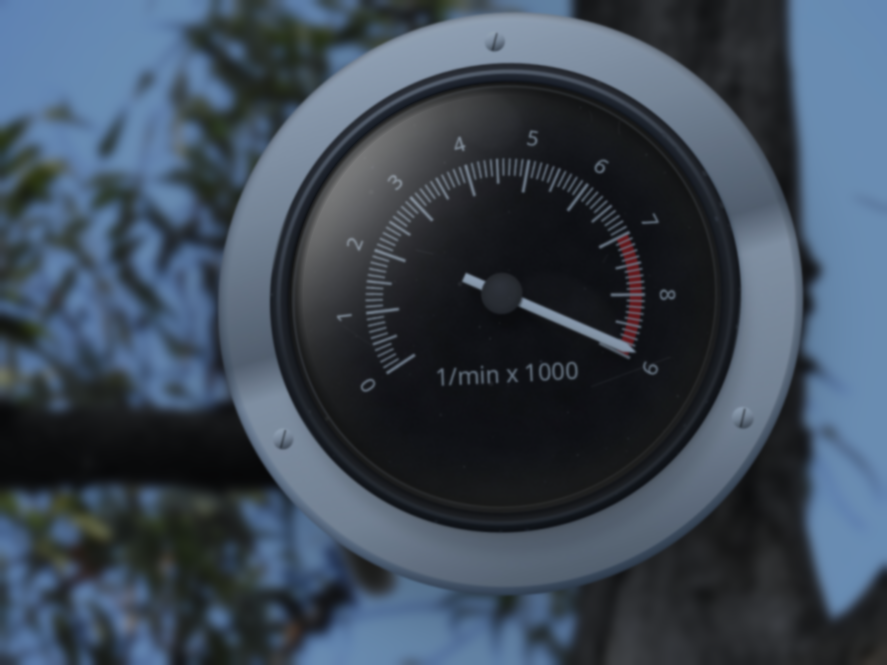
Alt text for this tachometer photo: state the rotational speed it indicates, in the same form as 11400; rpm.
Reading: 8900; rpm
